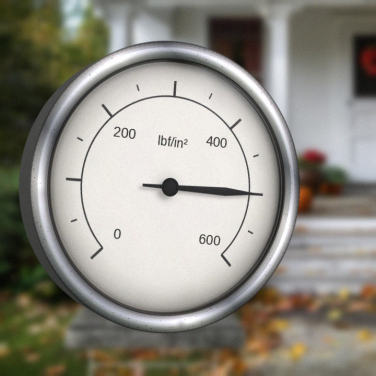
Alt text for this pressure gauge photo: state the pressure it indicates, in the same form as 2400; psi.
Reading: 500; psi
